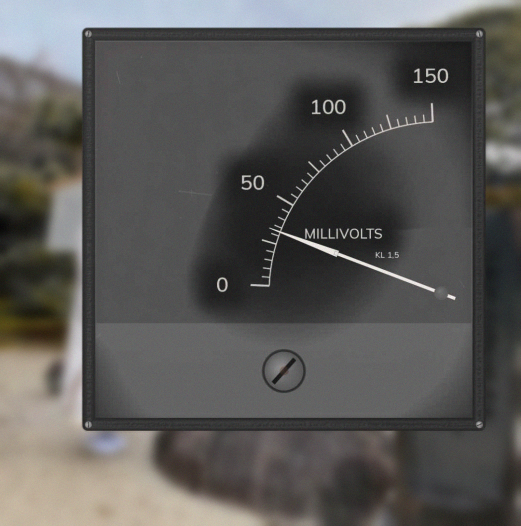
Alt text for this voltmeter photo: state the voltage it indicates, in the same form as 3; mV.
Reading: 32.5; mV
